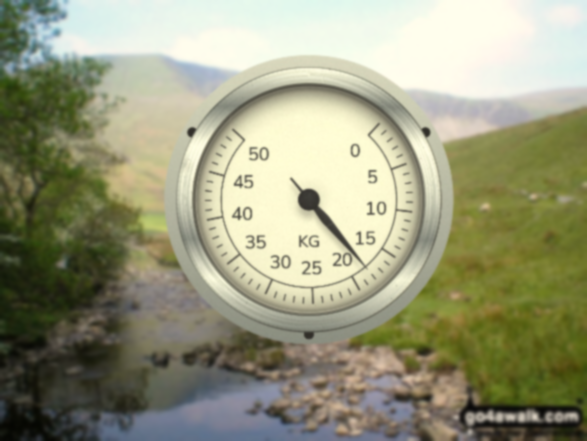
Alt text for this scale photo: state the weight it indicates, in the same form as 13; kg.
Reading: 18; kg
